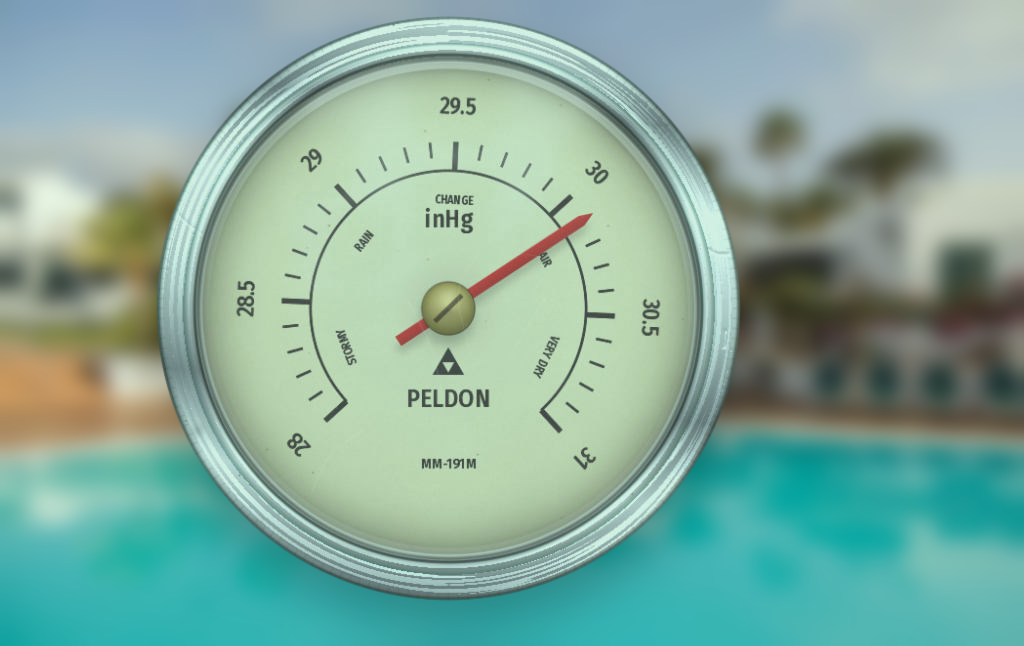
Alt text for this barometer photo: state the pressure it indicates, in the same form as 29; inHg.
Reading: 30.1; inHg
